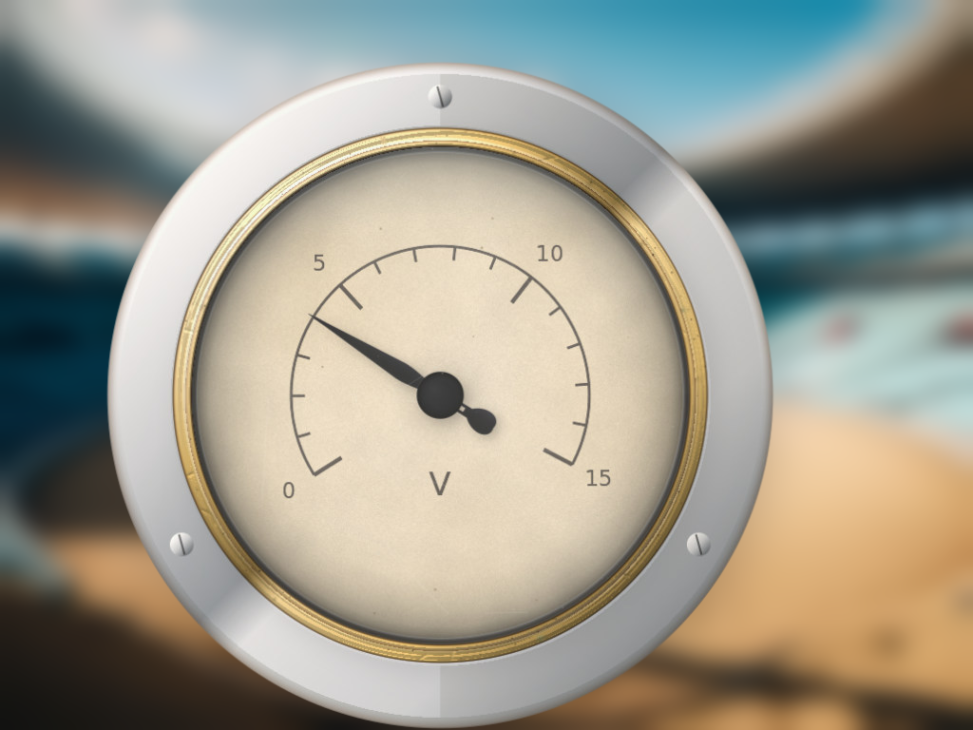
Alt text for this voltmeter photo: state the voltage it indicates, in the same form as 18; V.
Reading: 4; V
